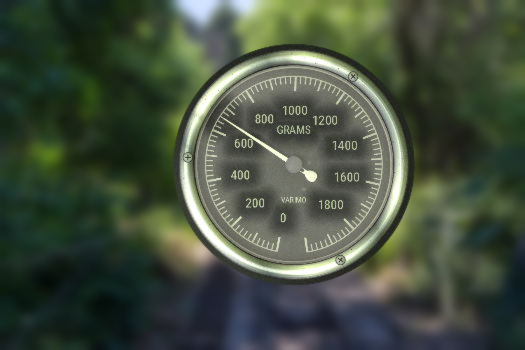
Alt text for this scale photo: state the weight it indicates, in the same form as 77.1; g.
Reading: 660; g
